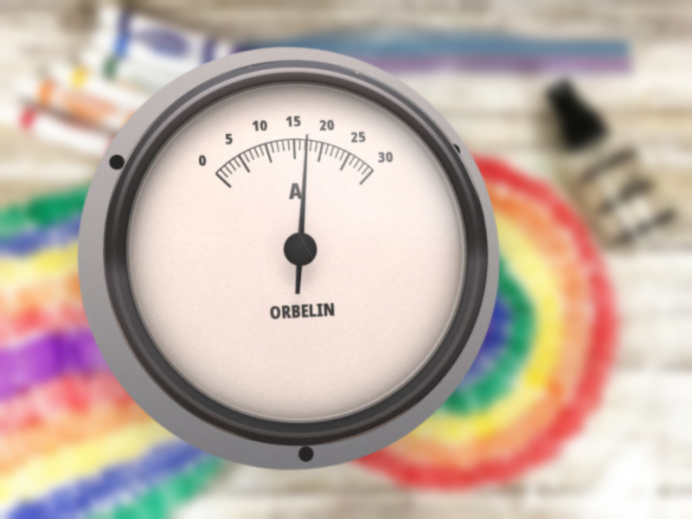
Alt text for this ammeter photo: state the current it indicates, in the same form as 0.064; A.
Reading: 17; A
